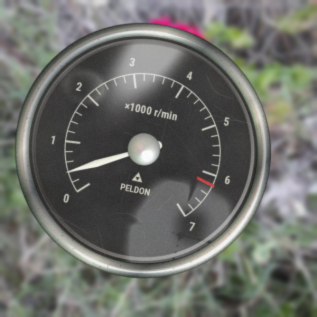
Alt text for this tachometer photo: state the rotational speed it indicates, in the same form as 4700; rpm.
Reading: 400; rpm
